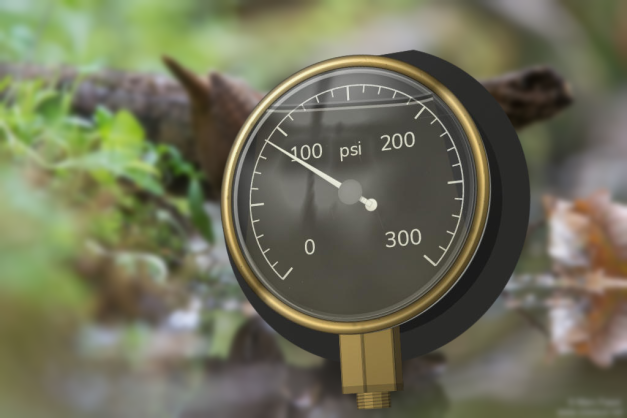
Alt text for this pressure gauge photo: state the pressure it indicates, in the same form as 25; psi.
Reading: 90; psi
